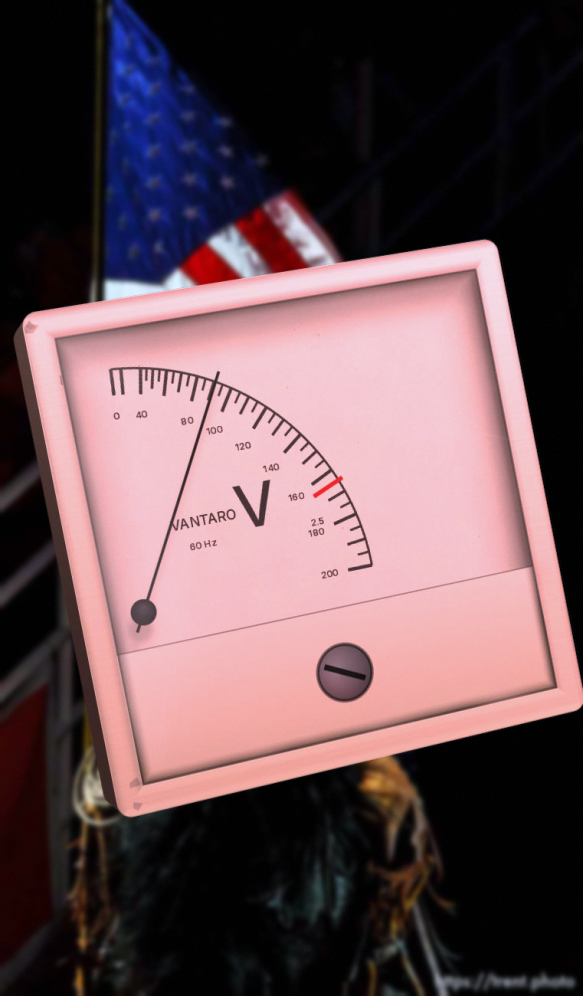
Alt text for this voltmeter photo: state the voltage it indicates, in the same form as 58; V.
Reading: 90; V
